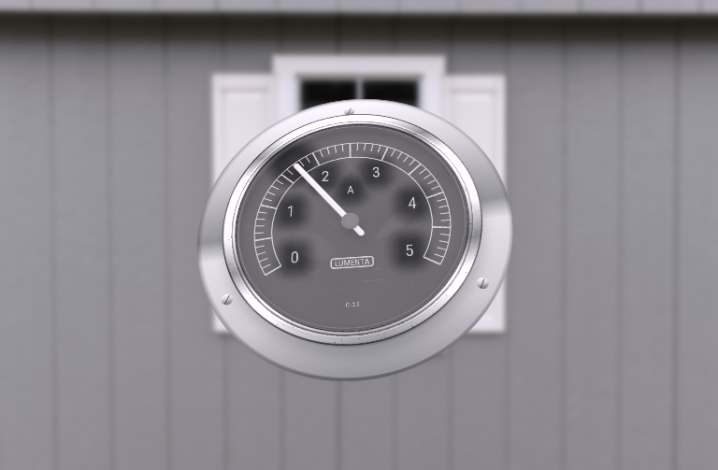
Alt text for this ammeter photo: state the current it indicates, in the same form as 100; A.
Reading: 1.7; A
